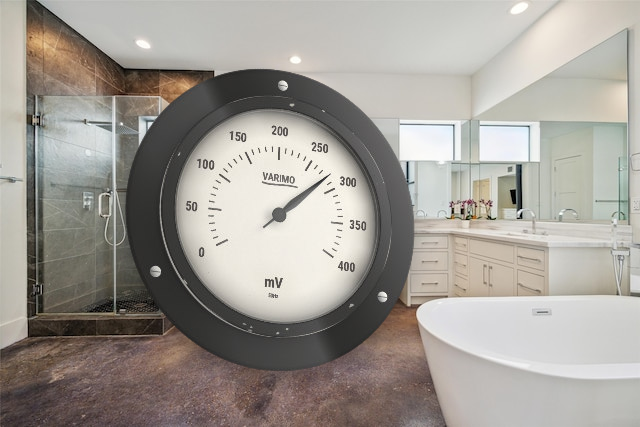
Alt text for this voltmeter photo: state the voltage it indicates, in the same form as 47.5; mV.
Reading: 280; mV
